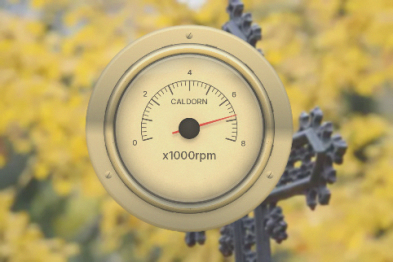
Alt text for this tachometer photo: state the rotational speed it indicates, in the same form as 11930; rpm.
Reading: 6800; rpm
